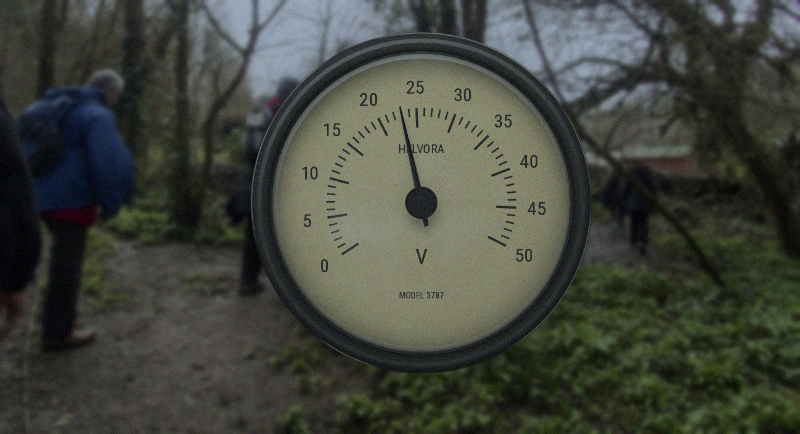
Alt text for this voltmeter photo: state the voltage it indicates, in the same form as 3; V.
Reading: 23; V
